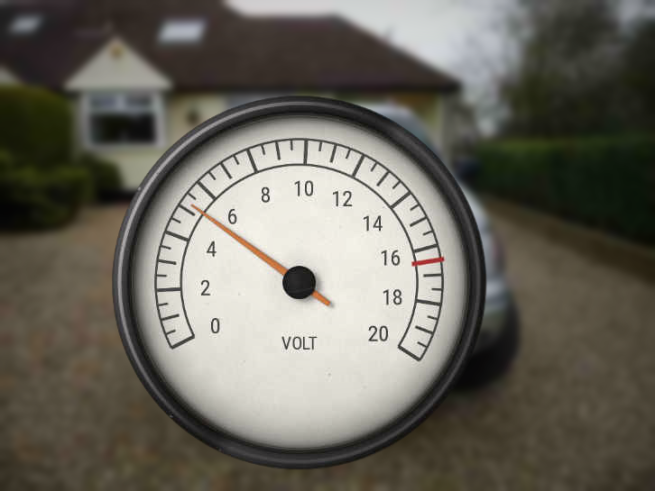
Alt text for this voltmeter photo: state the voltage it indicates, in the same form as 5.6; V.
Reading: 5.25; V
